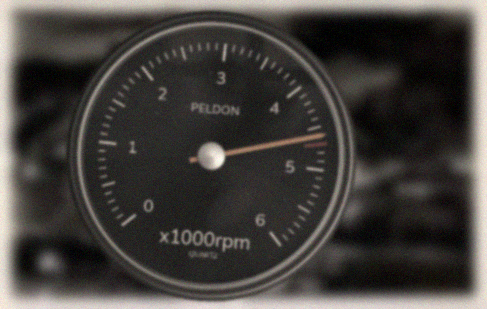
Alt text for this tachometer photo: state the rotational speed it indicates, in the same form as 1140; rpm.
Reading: 4600; rpm
